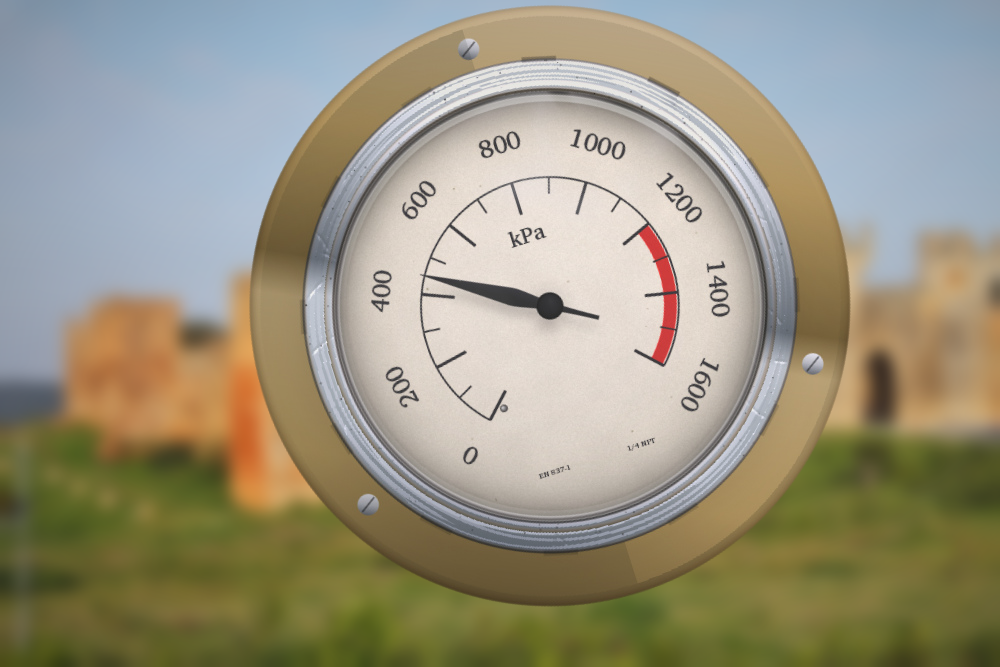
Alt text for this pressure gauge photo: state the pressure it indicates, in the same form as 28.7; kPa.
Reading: 450; kPa
